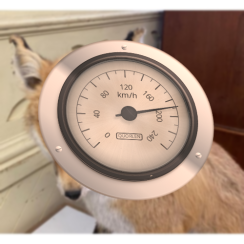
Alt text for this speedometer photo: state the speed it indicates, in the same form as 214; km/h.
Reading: 190; km/h
